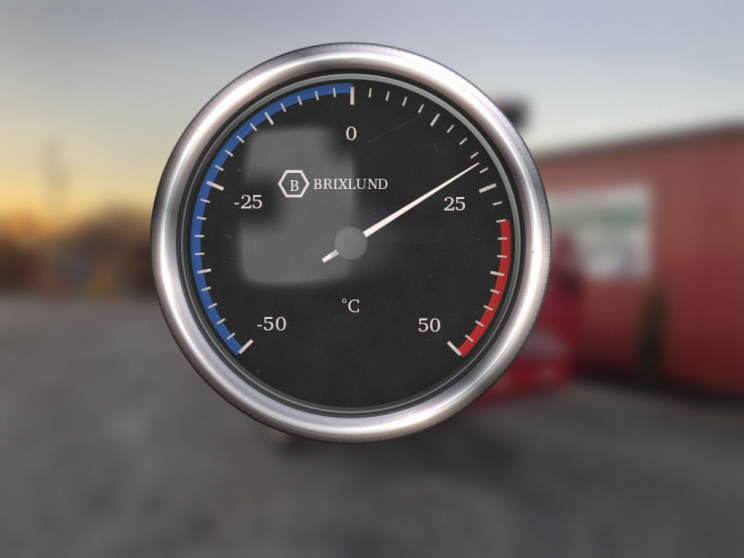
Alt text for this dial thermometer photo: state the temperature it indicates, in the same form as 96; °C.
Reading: 21.25; °C
